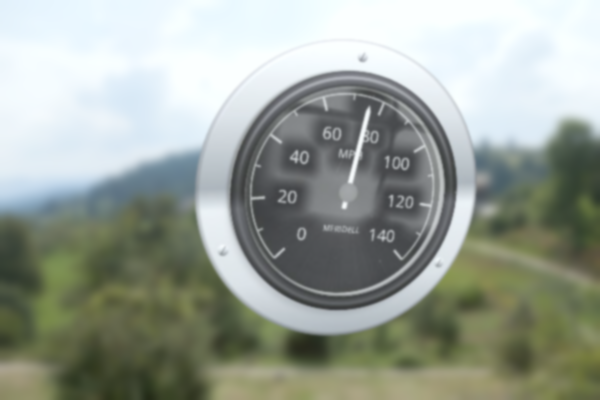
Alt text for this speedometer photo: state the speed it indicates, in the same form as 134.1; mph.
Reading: 75; mph
